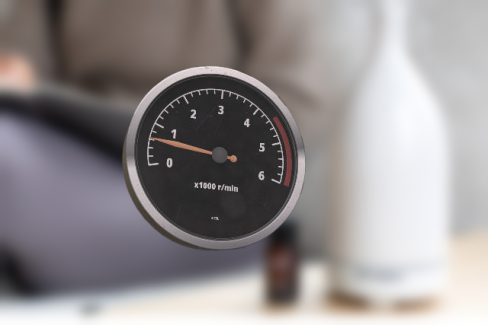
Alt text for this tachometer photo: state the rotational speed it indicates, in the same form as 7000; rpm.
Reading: 600; rpm
